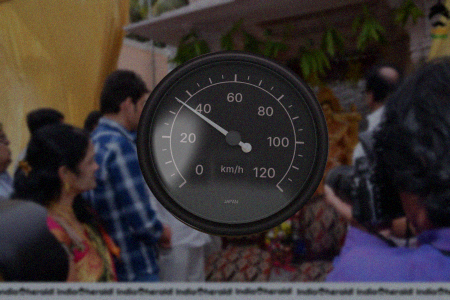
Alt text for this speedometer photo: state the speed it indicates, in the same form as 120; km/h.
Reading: 35; km/h
